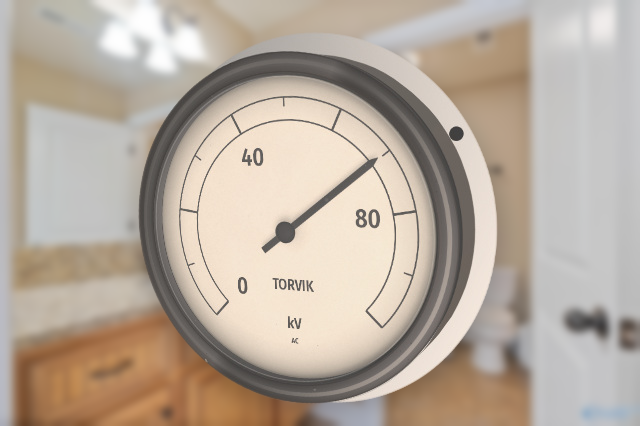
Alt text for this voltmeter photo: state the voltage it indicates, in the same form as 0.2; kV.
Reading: 70; kV
